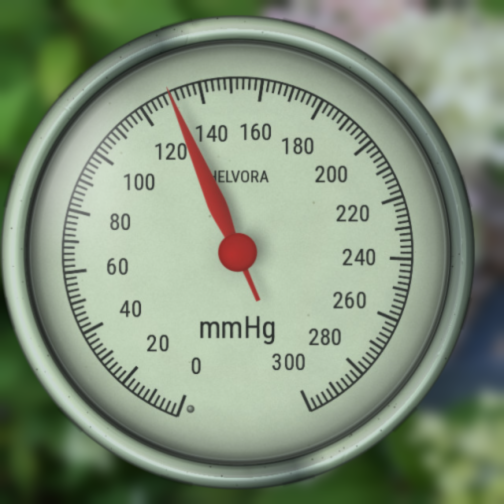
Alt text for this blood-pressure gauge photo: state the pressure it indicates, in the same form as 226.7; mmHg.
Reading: 130; mmHg
